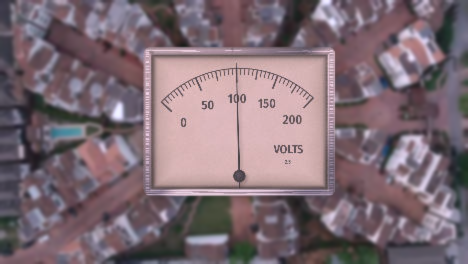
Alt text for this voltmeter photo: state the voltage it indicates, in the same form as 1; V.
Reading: 100; V
